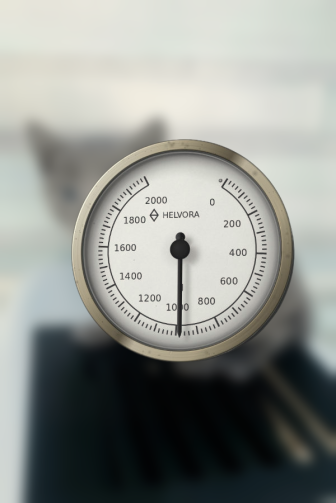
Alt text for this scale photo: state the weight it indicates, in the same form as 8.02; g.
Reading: 980; g
